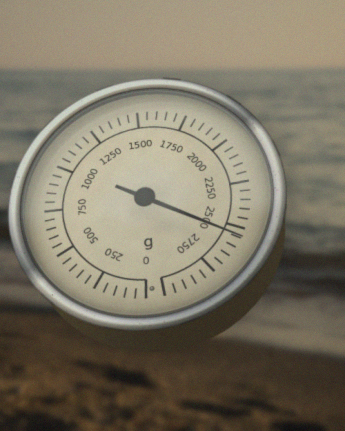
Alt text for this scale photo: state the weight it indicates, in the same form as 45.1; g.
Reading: 2550; g
